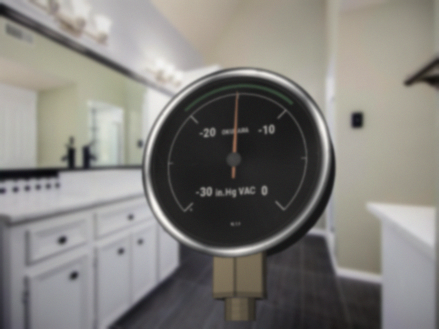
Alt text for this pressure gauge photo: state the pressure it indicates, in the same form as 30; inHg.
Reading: -15; inHg
